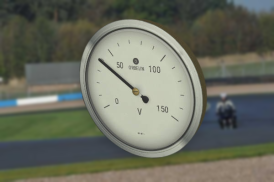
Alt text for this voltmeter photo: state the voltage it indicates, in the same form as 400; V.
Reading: 40; V
